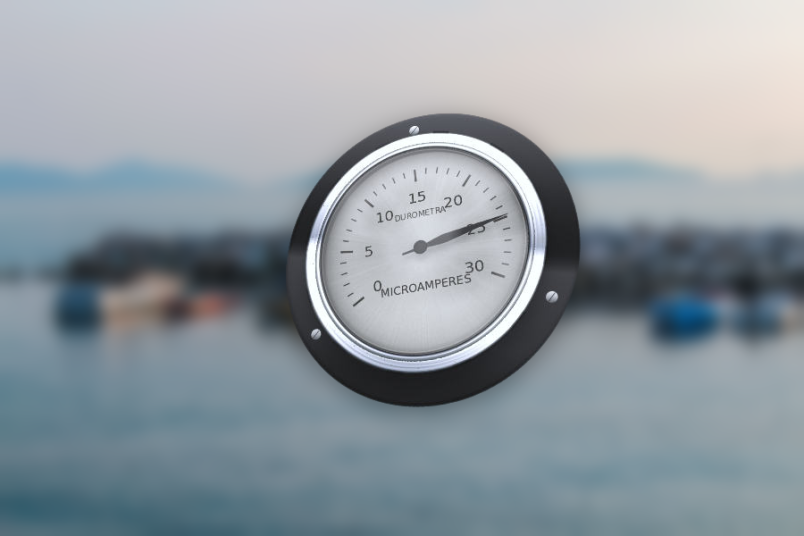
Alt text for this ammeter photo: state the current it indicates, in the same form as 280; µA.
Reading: 25; µA
